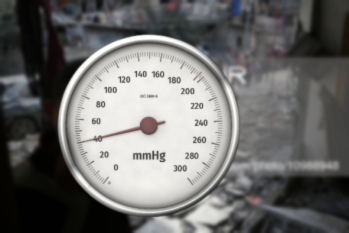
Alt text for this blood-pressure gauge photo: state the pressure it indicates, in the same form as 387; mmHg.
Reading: 40; mmHg
